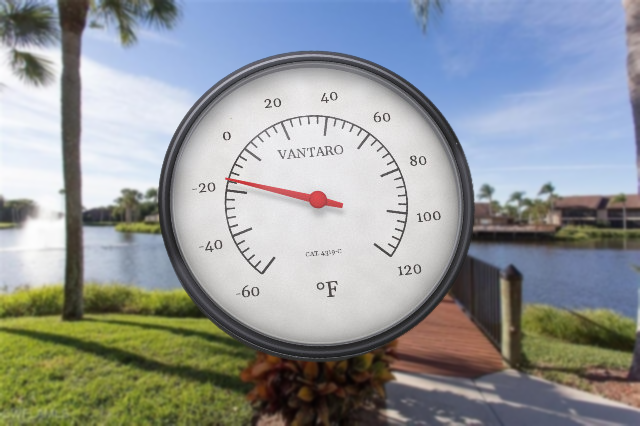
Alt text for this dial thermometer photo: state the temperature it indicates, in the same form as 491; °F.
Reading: -16; °F
